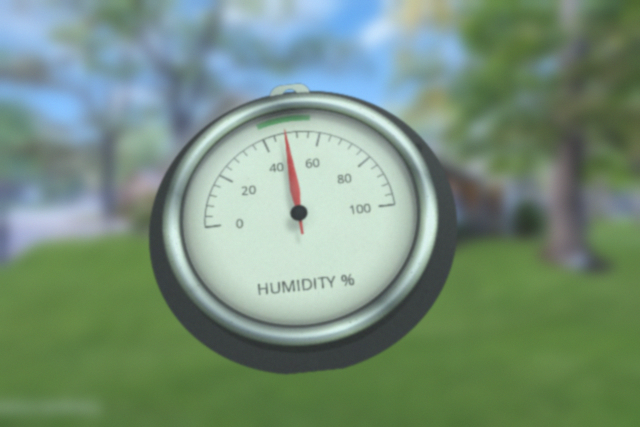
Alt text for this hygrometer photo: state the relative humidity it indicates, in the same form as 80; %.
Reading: 48; %
